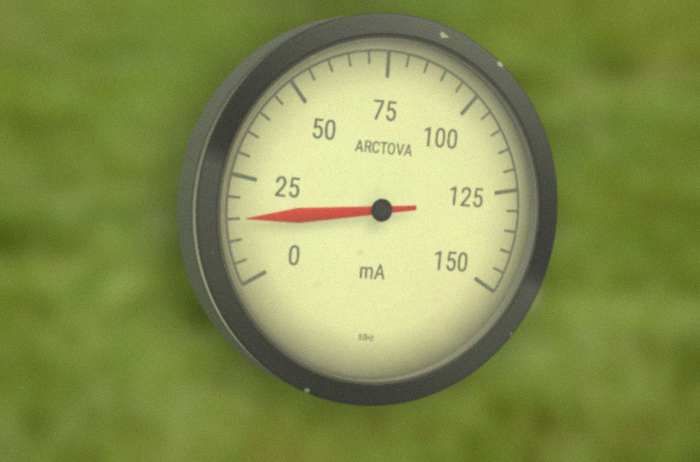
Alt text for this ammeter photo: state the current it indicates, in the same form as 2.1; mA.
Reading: 15; mA
